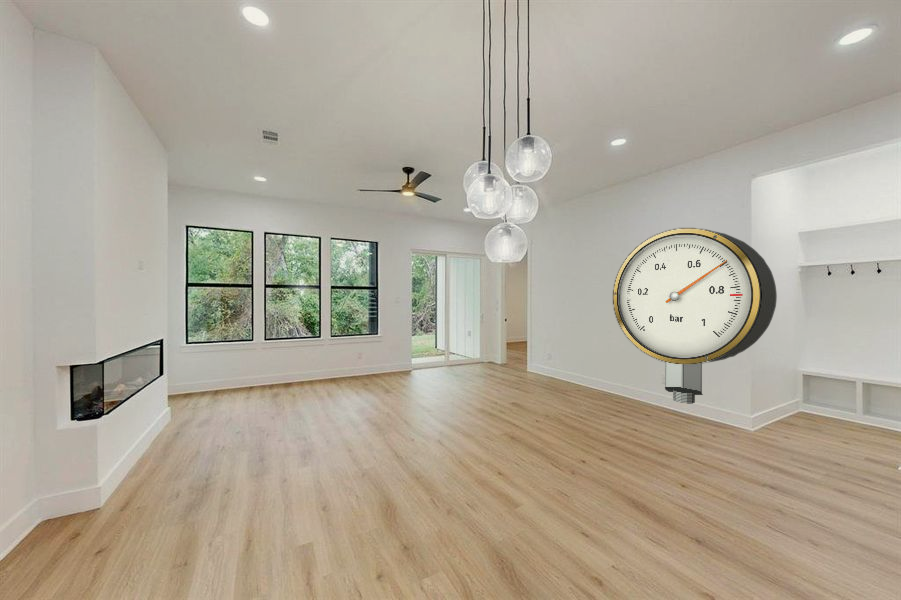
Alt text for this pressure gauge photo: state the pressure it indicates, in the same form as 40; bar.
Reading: 0.7; bar
